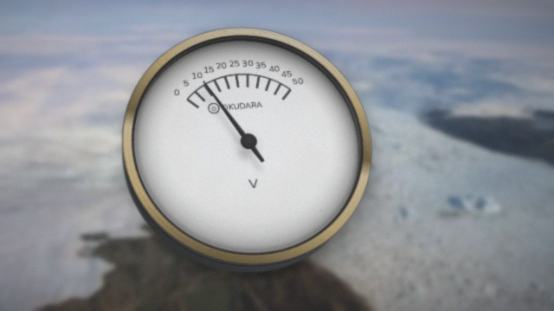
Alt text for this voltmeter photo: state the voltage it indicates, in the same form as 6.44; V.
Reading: 10; V
